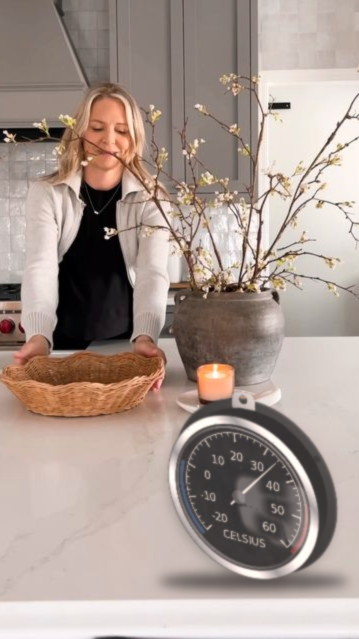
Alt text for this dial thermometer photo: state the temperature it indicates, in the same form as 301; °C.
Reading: 34; °C
